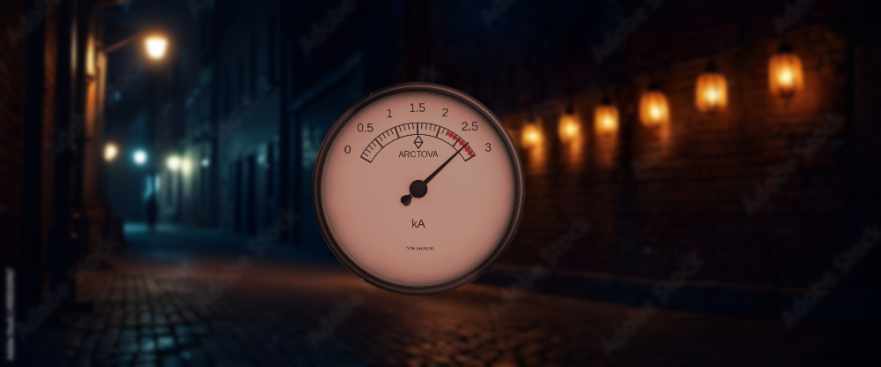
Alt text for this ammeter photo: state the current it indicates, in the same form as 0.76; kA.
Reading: 2.7; kA
